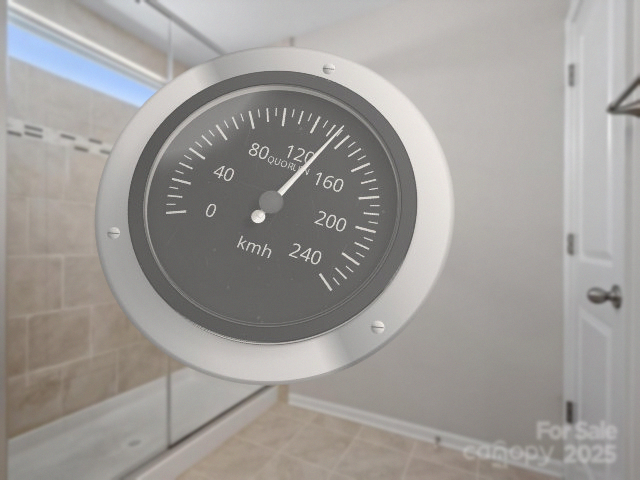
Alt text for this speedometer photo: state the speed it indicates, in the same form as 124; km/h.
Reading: 135; km/h
